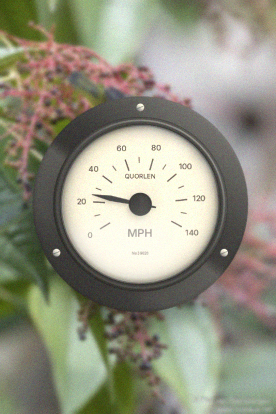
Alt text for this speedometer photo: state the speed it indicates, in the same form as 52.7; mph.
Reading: 25; mph
